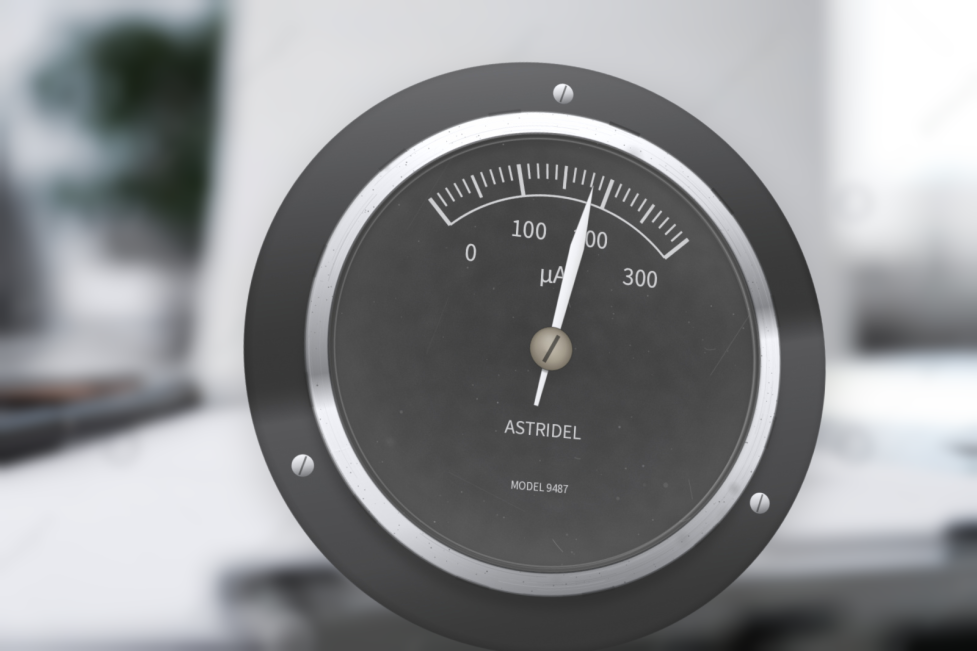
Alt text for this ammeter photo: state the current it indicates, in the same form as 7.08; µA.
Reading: 180; µA
